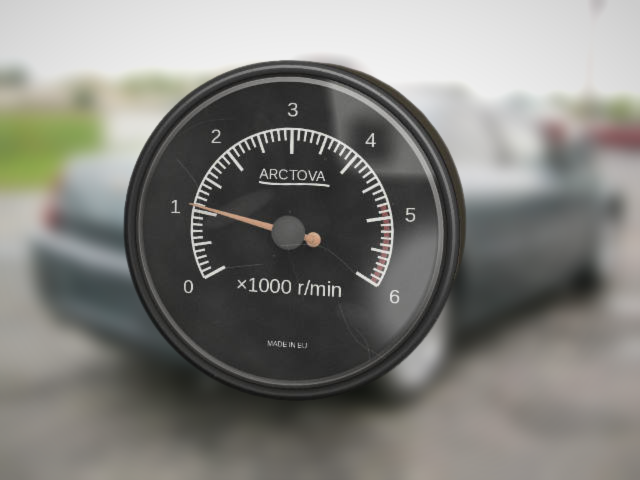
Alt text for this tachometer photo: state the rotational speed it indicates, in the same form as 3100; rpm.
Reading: 1100; rpm
